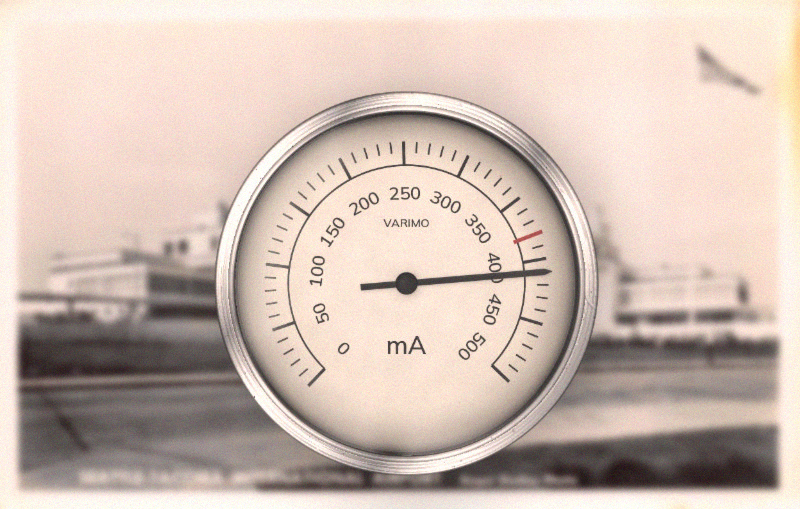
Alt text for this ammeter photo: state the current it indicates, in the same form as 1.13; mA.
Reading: 410; mA
